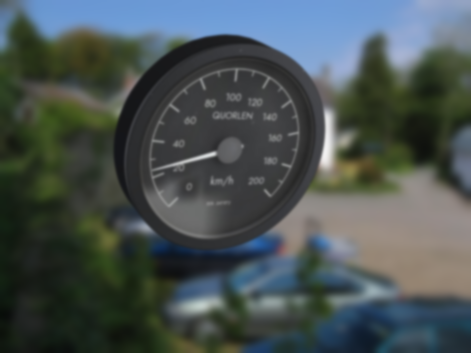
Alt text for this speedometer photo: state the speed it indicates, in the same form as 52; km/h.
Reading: 25; km/h
